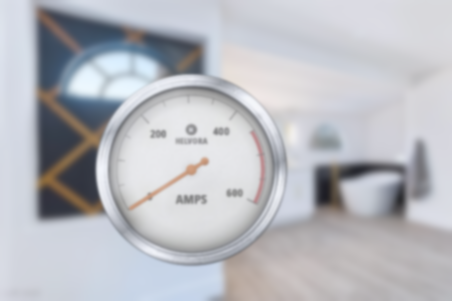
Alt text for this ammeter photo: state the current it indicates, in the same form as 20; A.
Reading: 0; A
